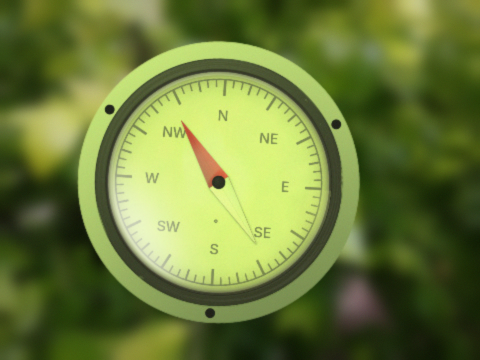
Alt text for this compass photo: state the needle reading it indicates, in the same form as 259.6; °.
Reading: 325; °
